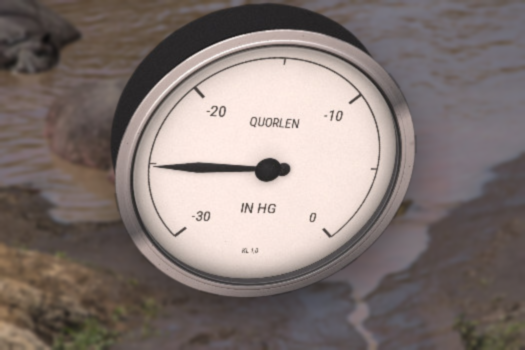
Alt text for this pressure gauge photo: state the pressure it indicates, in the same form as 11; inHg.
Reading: -25; inHg
